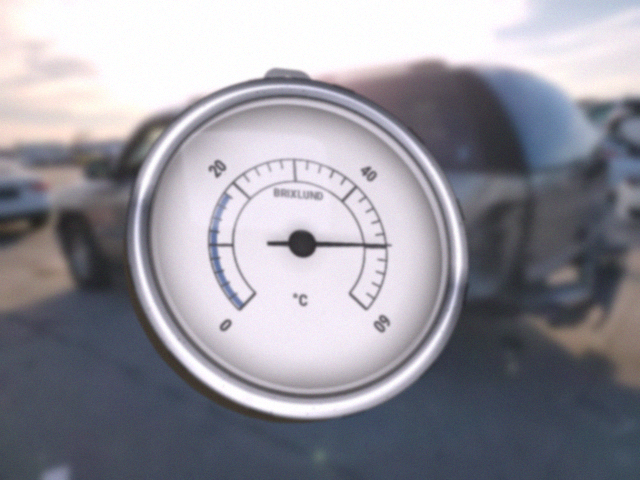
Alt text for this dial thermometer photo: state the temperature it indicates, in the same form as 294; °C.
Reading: 50; °C
